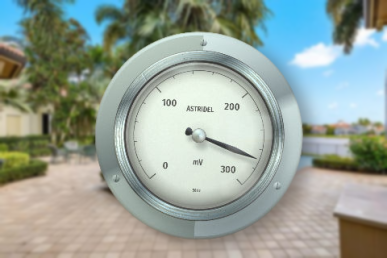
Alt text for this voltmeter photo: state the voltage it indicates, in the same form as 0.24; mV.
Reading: 270; mV
